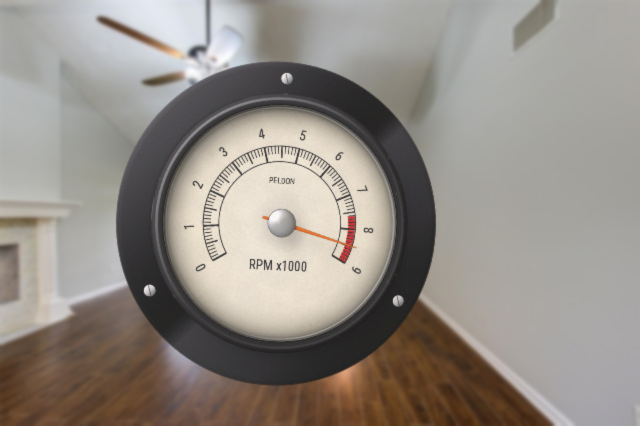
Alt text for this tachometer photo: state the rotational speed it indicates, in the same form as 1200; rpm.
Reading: 8500; rpm
